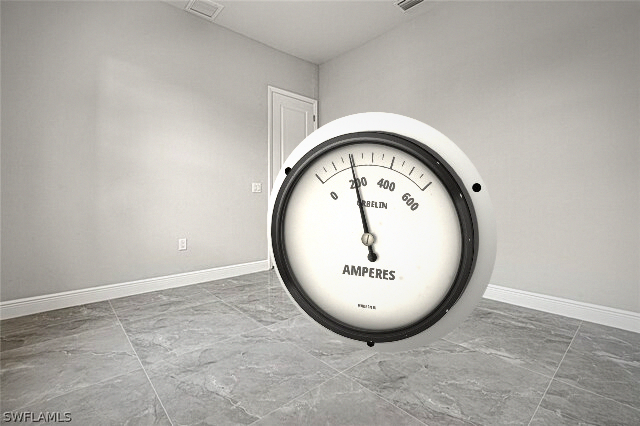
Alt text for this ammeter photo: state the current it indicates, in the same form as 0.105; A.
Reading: 200; A
